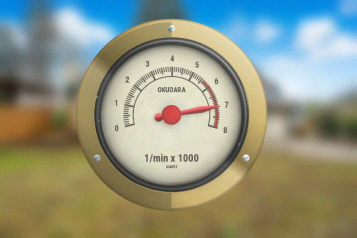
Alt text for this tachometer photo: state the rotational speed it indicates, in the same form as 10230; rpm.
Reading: 7000; rpm
